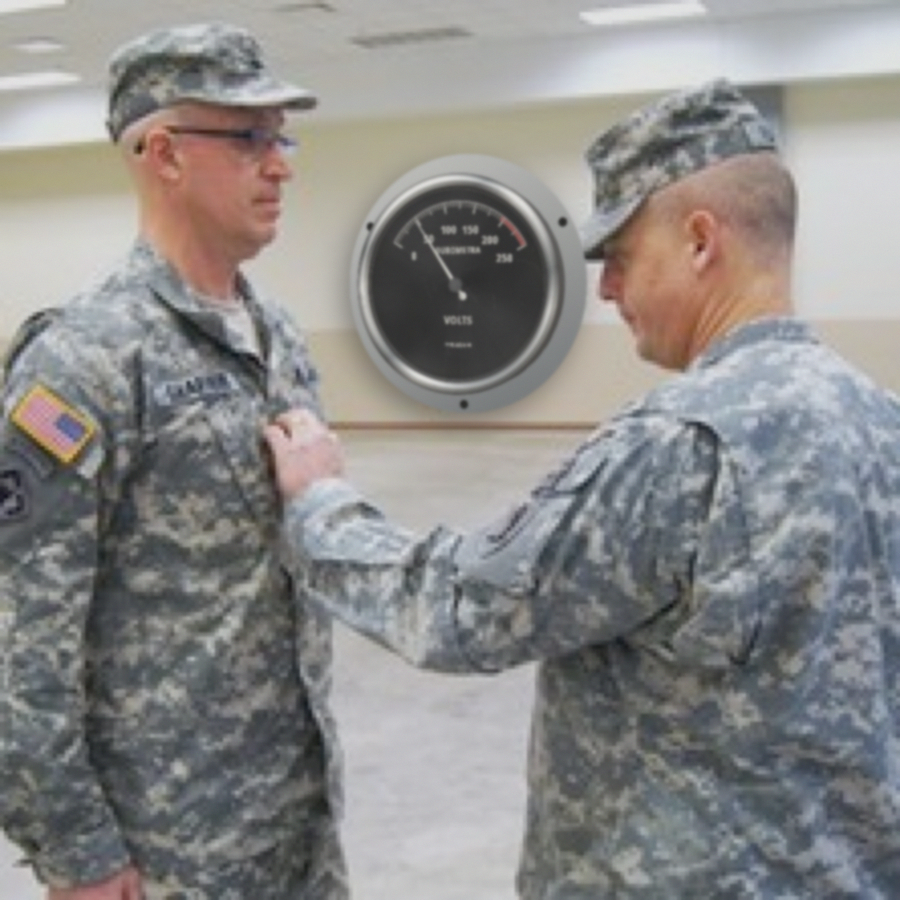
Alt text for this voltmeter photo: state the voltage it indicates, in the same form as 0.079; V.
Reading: 50; V
